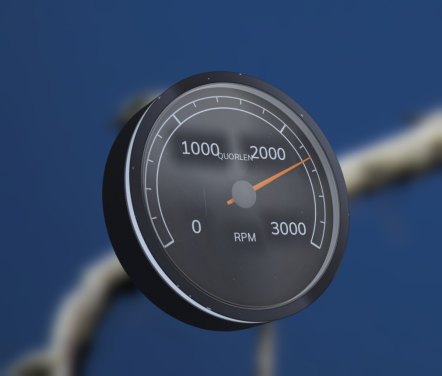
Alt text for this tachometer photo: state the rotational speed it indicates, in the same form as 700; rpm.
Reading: 2300; rpm
